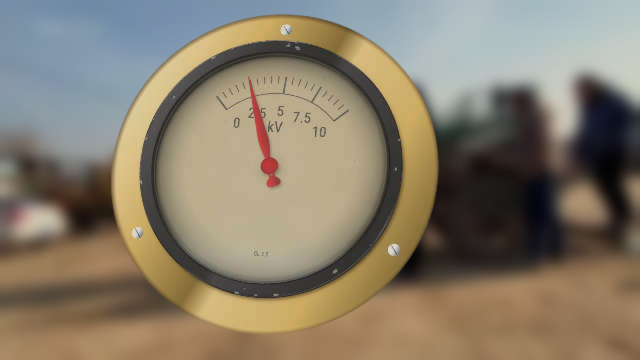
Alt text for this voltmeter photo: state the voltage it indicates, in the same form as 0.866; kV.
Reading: 2.5; kV
